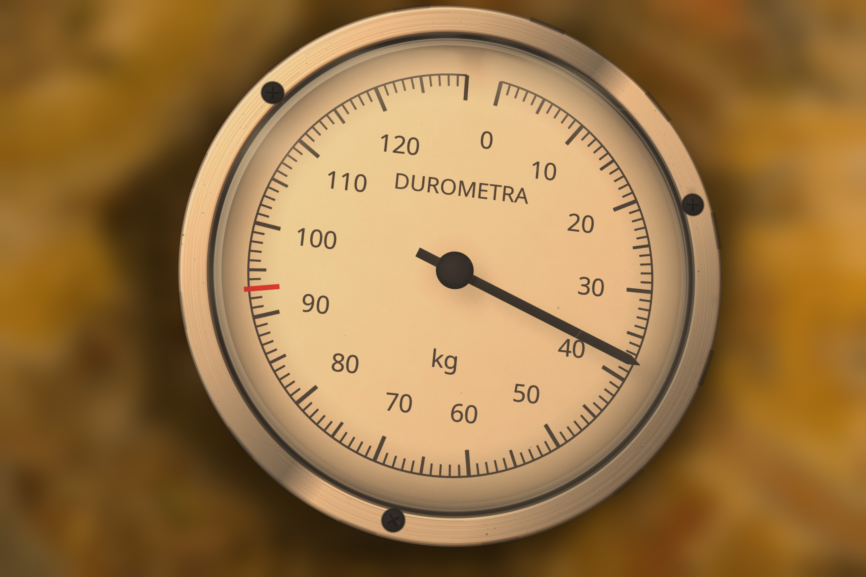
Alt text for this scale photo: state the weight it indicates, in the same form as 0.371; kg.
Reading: 38; kg
